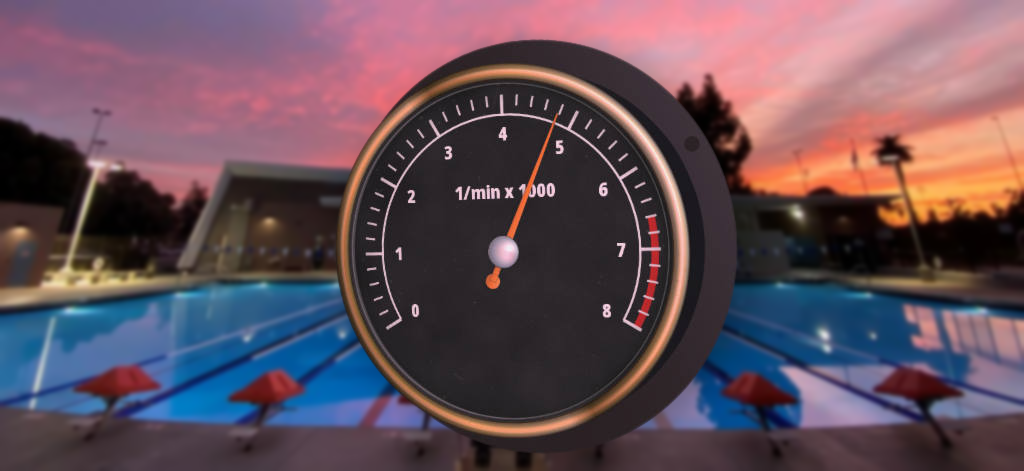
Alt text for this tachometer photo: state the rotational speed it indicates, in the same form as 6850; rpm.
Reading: 4800; rpm
